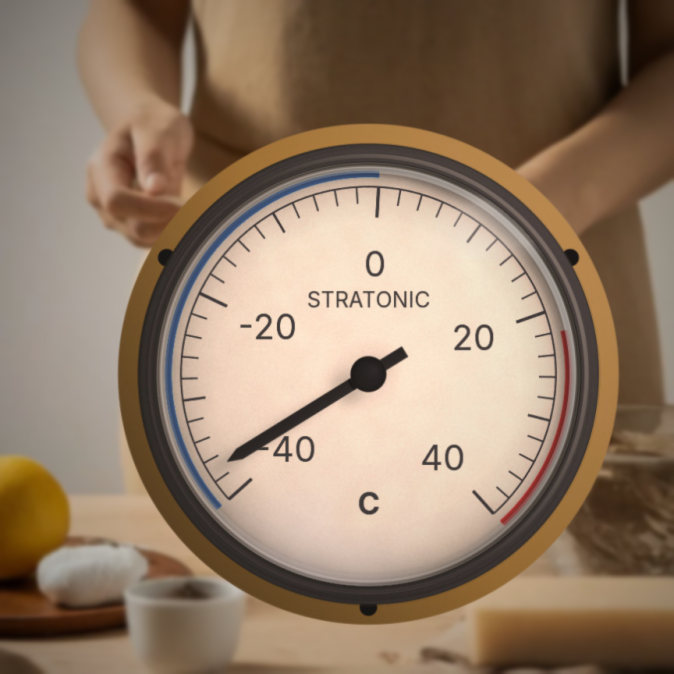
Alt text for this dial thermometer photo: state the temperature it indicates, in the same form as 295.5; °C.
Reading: -37; °C
